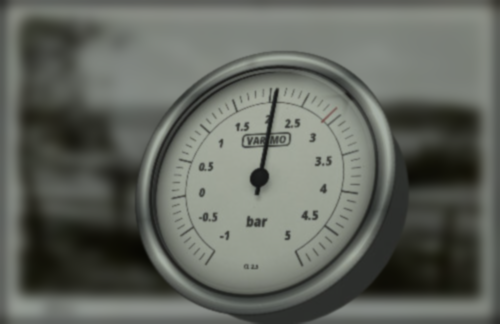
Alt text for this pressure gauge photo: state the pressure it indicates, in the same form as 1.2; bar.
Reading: 2.1; bar
